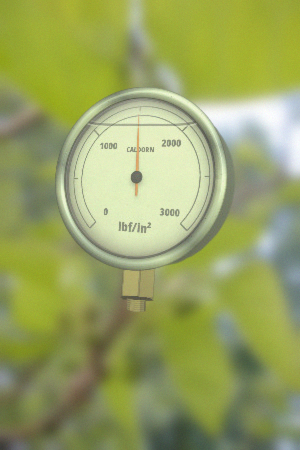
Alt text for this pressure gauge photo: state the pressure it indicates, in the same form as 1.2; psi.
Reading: 1500; psi
